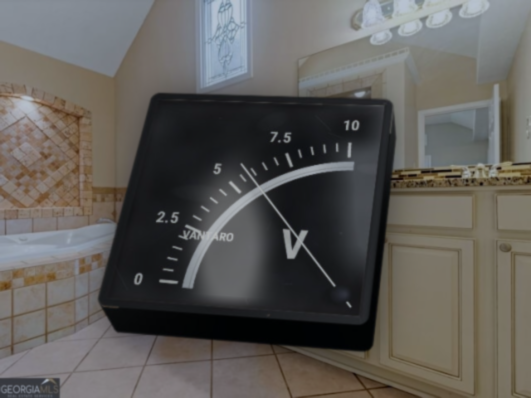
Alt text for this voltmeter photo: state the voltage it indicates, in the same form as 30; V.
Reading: 5.75; V
